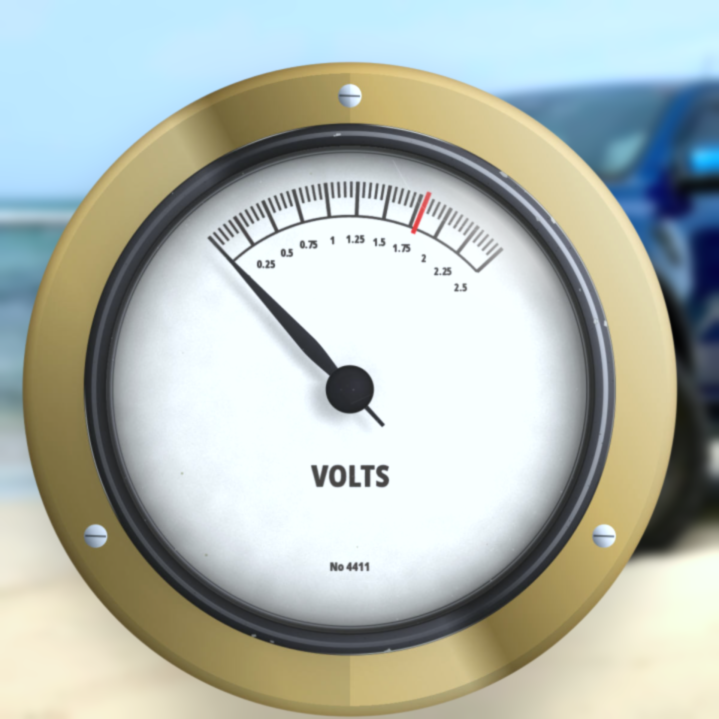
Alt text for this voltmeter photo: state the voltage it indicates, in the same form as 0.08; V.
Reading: 0; V
